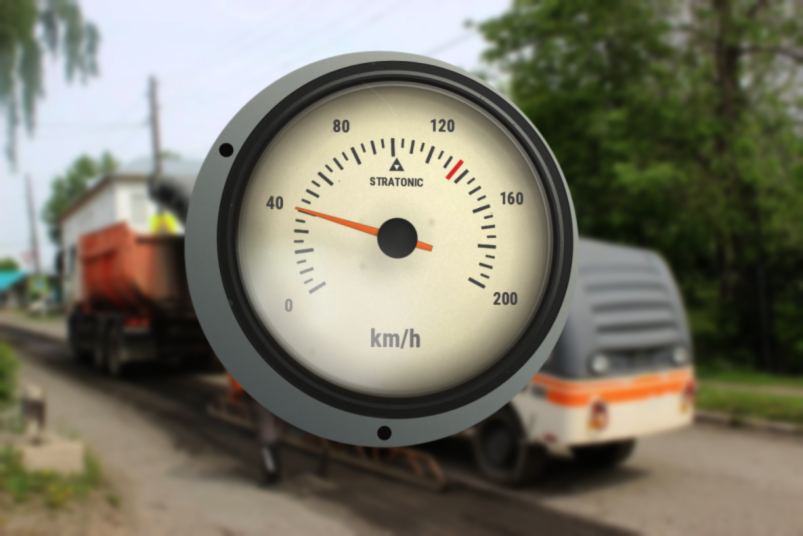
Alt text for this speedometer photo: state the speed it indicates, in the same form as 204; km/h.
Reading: 40; km/h
